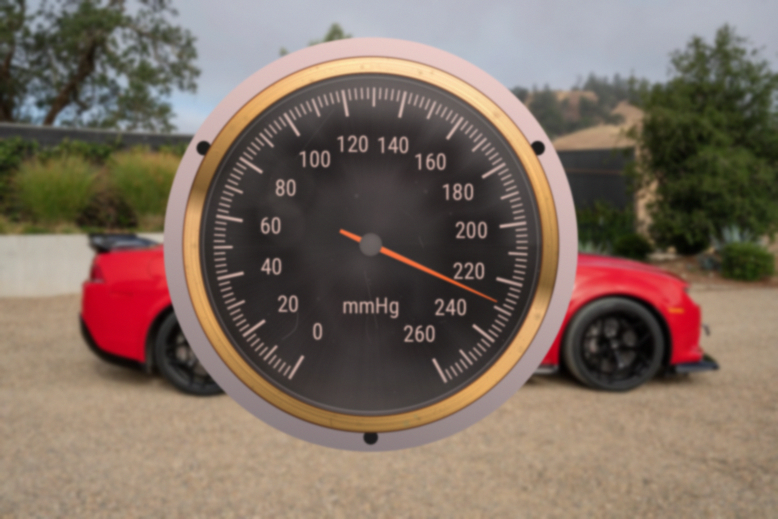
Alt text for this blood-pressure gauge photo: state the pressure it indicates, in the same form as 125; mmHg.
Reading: 228; mmHg
